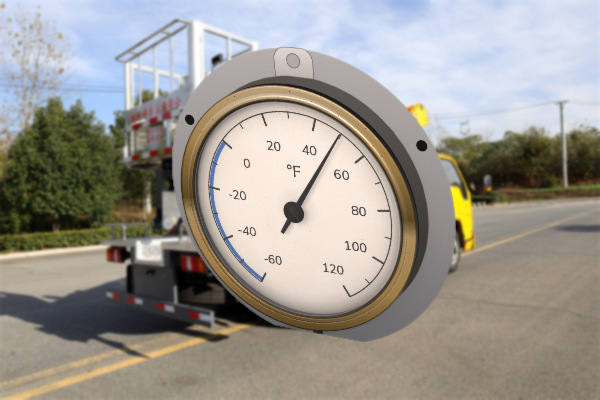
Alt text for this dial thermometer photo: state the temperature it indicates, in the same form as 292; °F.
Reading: 50; °F
